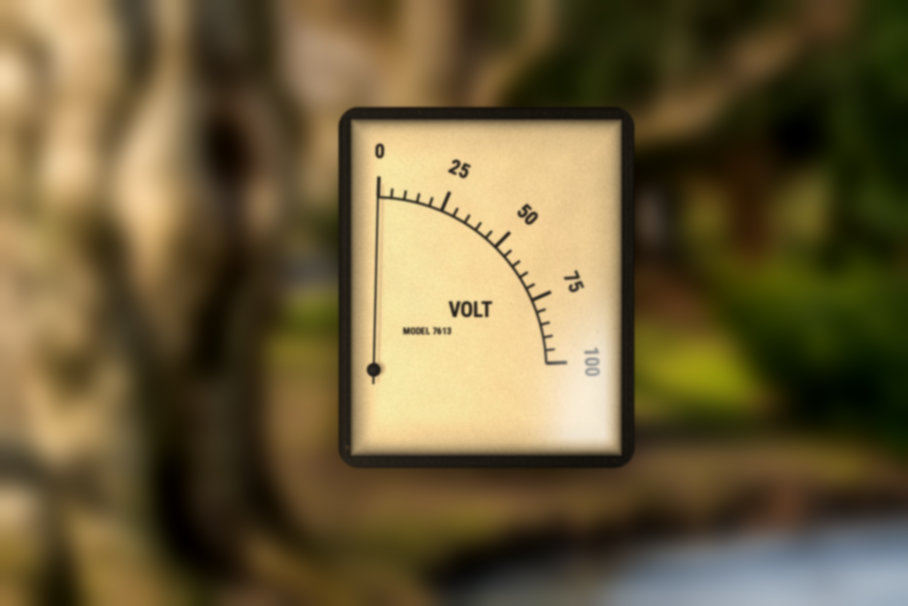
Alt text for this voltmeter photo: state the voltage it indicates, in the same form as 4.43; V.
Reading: 0; V
